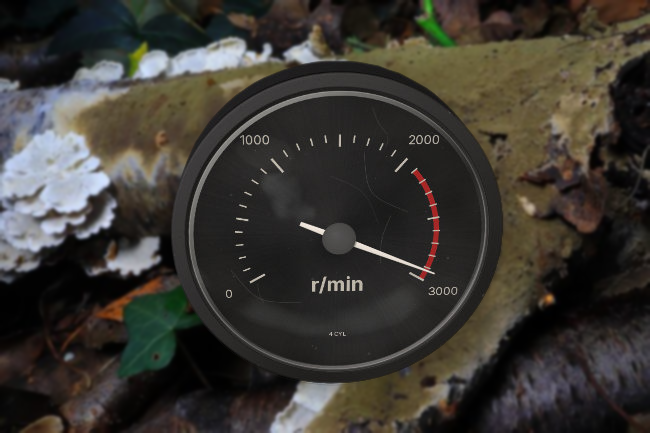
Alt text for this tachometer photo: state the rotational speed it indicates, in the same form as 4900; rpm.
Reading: 2900; rpm
